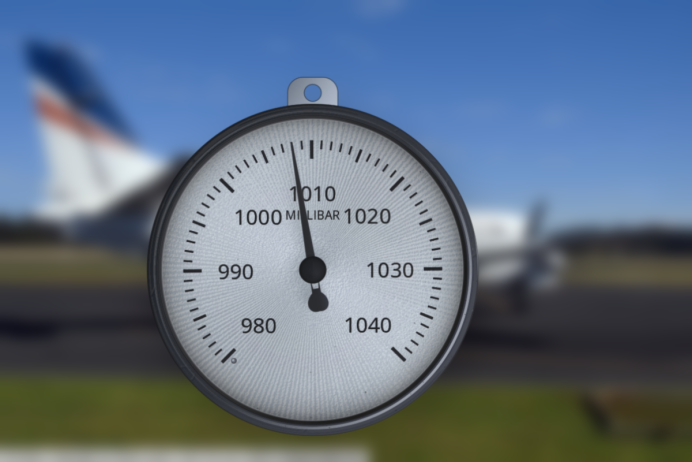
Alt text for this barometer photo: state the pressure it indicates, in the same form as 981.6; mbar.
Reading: 1008; mbar
